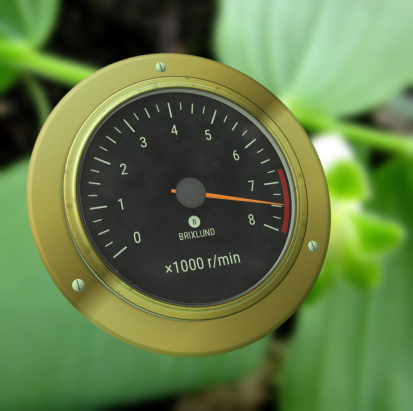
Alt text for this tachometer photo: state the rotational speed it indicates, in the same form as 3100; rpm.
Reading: 7500; rpm
